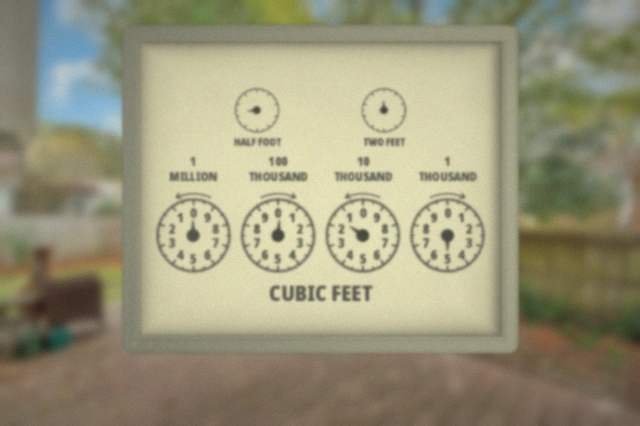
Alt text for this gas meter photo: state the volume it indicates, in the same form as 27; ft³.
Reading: 1500; ft³
